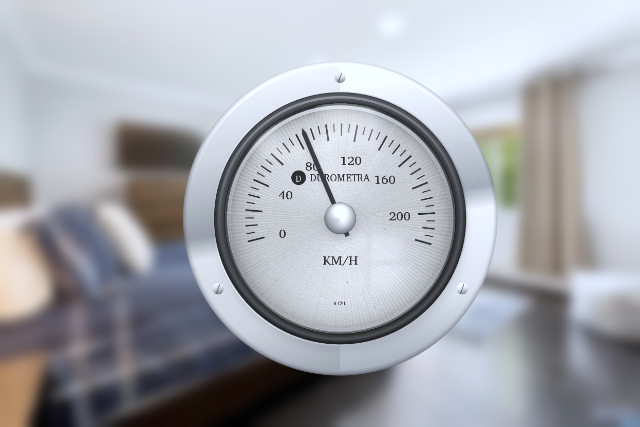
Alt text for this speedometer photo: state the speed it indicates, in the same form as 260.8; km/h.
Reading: 85; km/h
